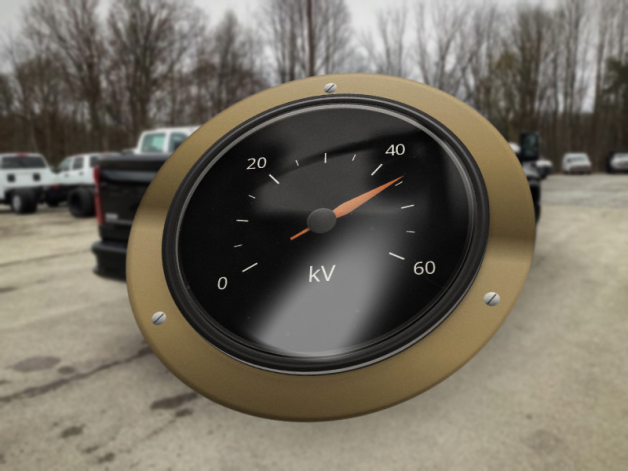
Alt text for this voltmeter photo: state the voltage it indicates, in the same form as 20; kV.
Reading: 45; kV
